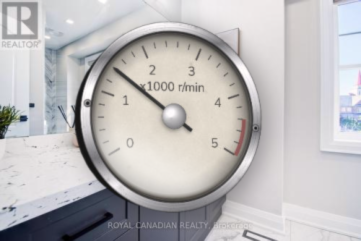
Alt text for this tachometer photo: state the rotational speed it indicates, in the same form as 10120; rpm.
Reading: 1400; rpm
